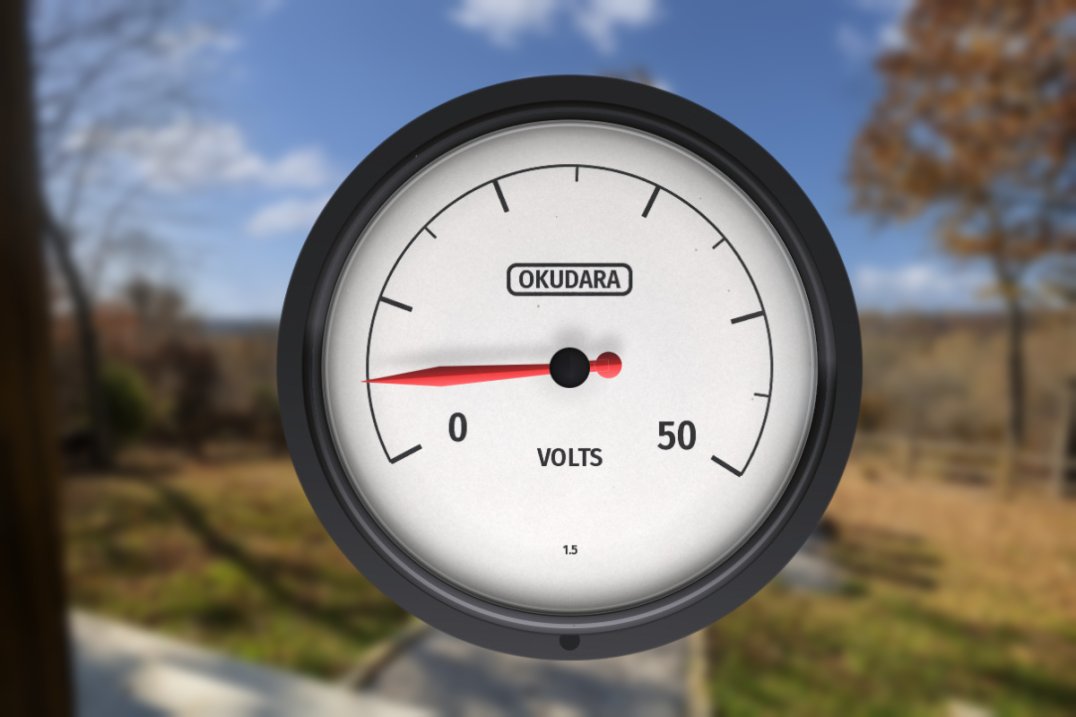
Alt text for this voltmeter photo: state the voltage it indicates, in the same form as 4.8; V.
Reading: 5; V
